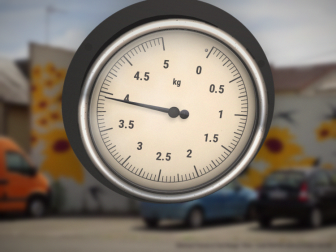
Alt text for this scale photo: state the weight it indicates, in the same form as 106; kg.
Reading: 3.95; kg
